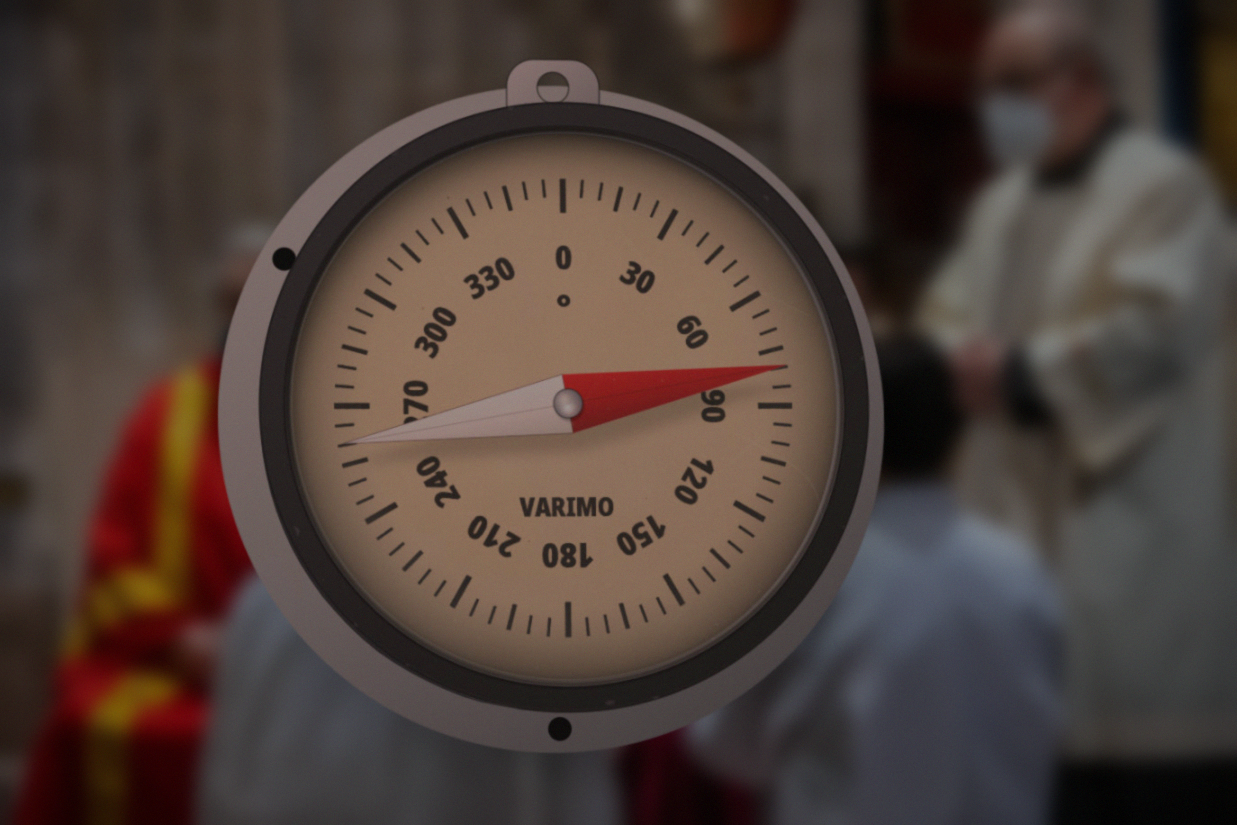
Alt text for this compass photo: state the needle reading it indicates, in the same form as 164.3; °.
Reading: 80; °
